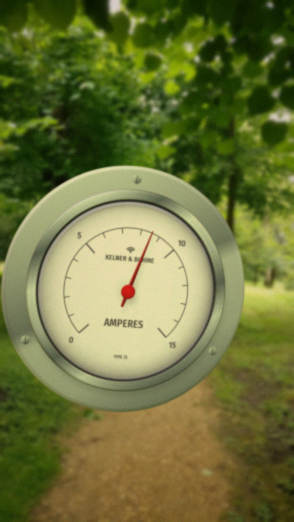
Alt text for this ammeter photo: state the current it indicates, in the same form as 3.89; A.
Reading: 8.5; A
